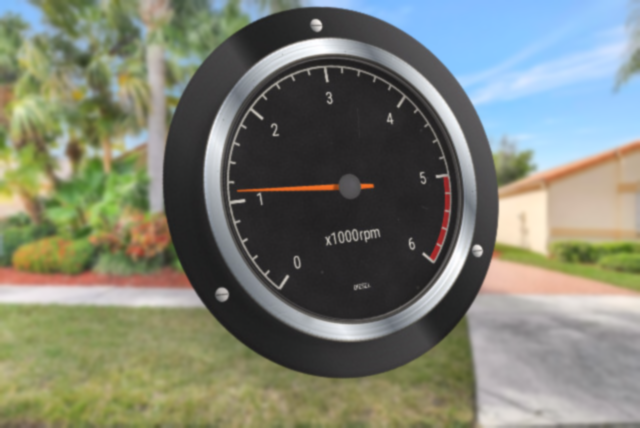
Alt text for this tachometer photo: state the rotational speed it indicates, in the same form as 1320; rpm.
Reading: 1100; rpm
